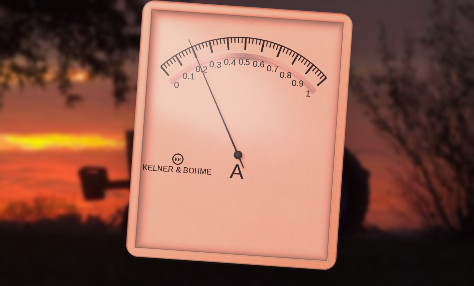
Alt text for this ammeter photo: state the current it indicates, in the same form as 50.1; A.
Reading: 0.2; A
